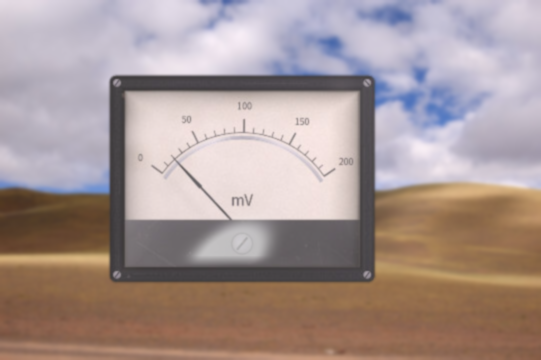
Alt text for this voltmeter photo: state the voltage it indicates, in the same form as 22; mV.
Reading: 20; mV
